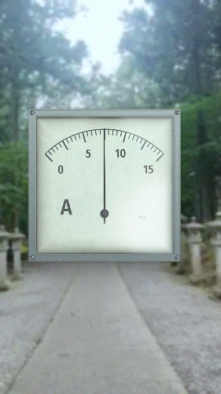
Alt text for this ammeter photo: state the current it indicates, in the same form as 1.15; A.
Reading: 7.5; A
